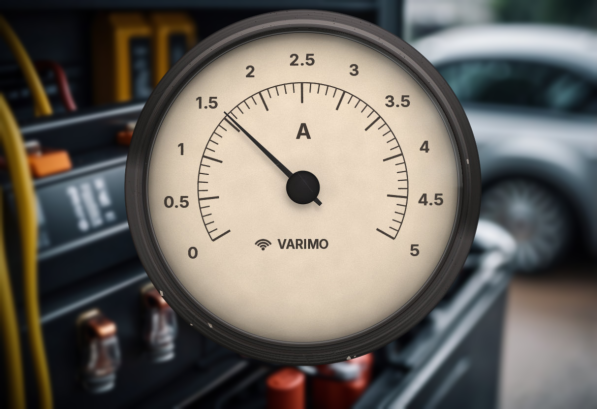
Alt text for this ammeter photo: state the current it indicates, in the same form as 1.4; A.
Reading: 1.55; A
